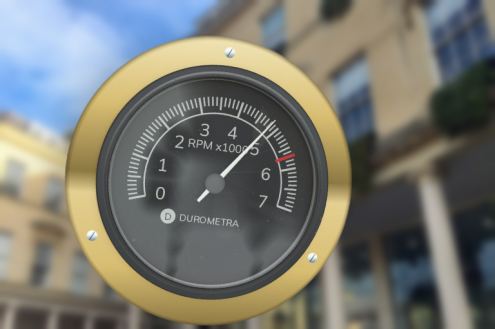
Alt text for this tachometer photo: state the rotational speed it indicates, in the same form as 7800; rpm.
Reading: 4800; rpm
